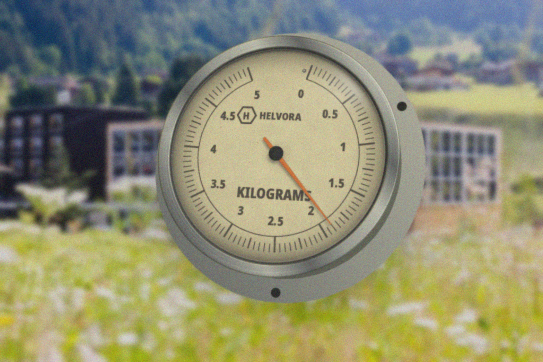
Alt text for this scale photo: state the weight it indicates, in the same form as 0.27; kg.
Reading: 1.9; kg
